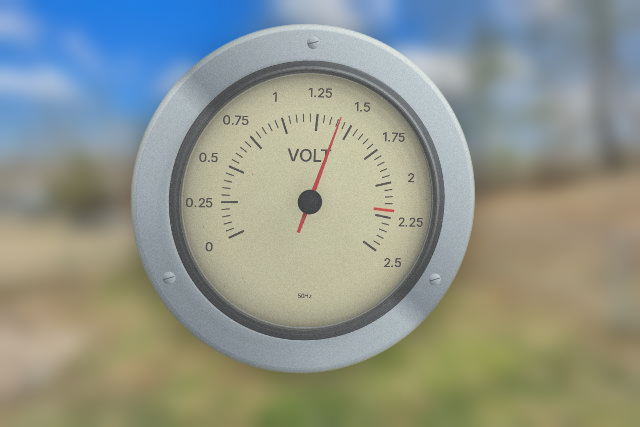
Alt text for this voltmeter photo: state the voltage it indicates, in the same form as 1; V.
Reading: 1.4; V
